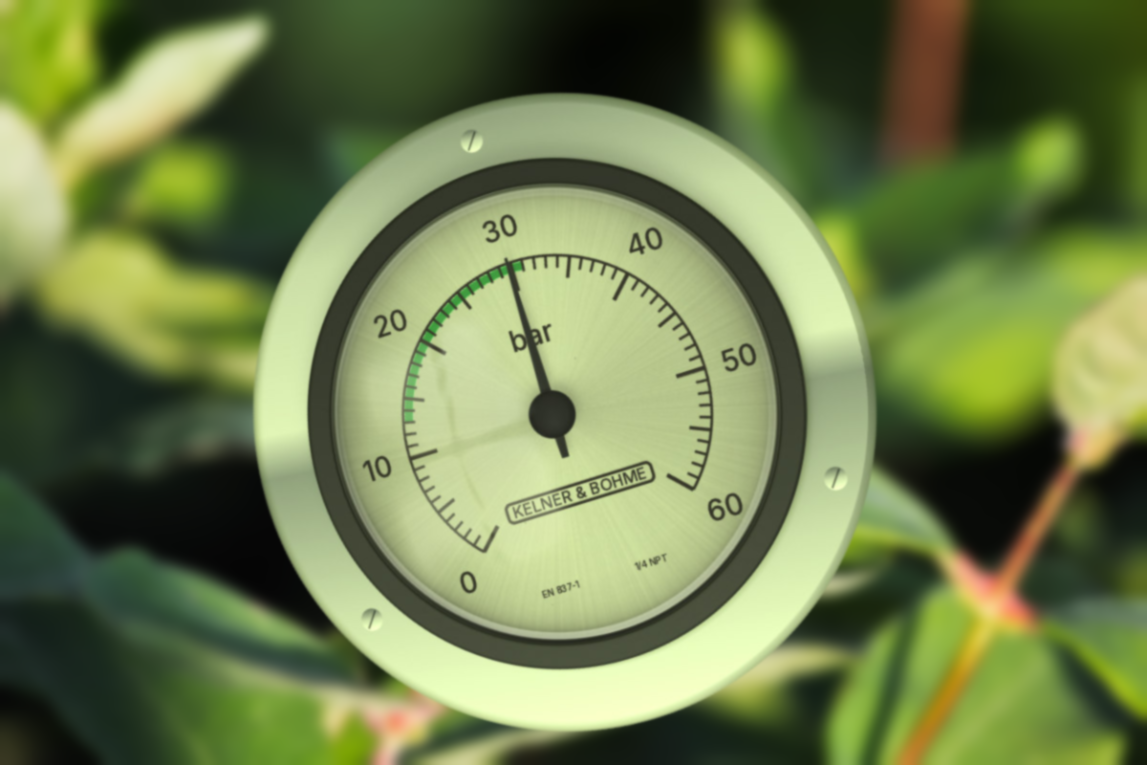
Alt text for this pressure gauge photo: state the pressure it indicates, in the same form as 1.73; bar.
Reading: 30; bar
